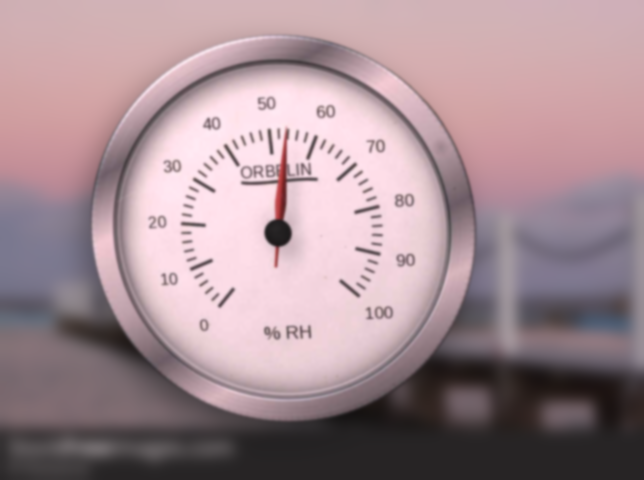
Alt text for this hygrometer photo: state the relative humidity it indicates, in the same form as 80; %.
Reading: 54; %
